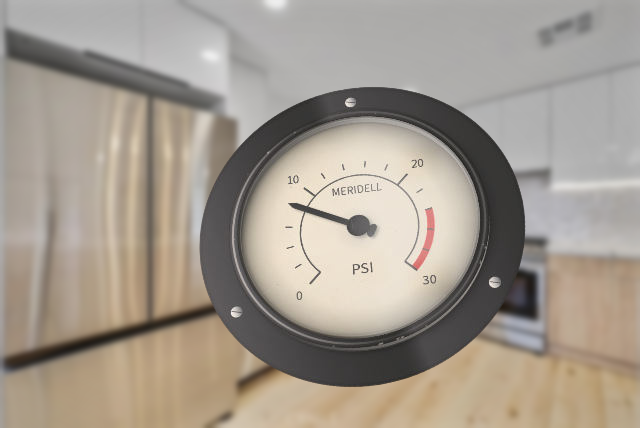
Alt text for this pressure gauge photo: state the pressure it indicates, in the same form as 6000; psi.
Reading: 8; psi
